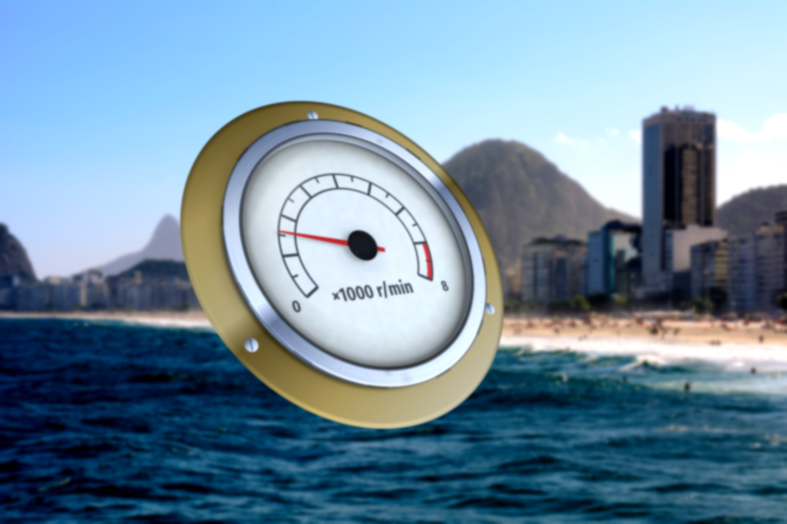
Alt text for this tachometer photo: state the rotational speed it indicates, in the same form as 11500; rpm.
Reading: 1500; rpm
